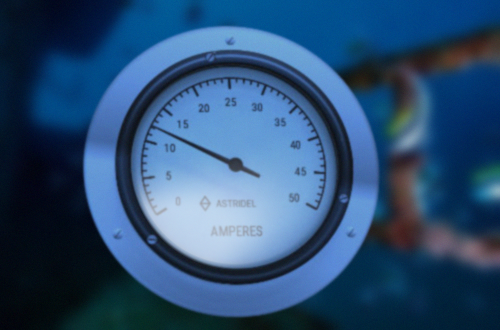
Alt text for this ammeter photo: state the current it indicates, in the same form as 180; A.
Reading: 12; A
